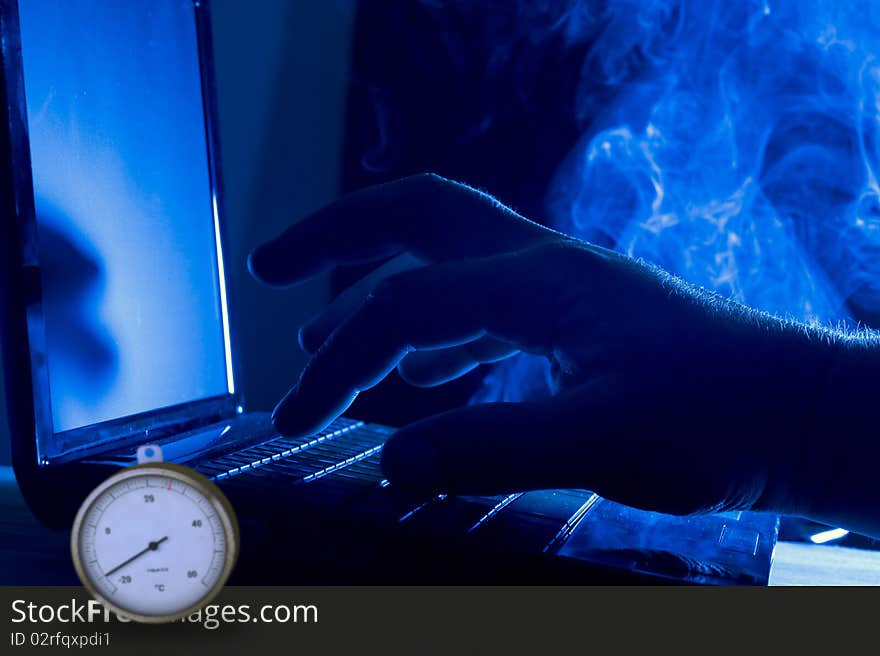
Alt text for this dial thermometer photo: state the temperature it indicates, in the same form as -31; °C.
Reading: -15; °C
